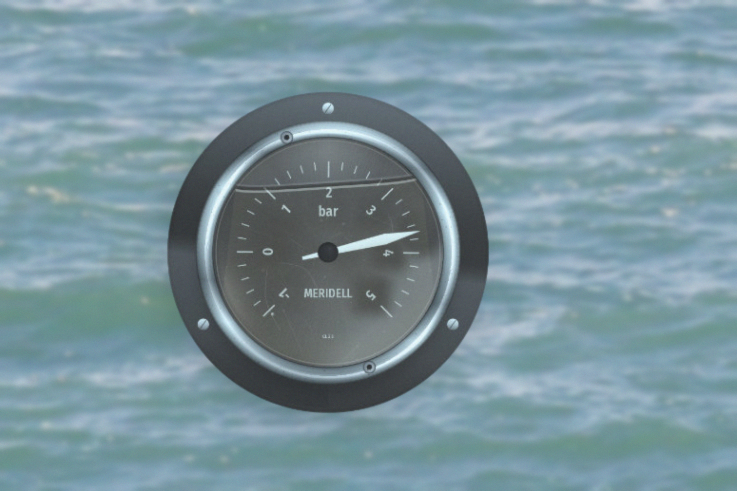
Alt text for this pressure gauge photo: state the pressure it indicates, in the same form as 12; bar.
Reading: 3.7; bar
